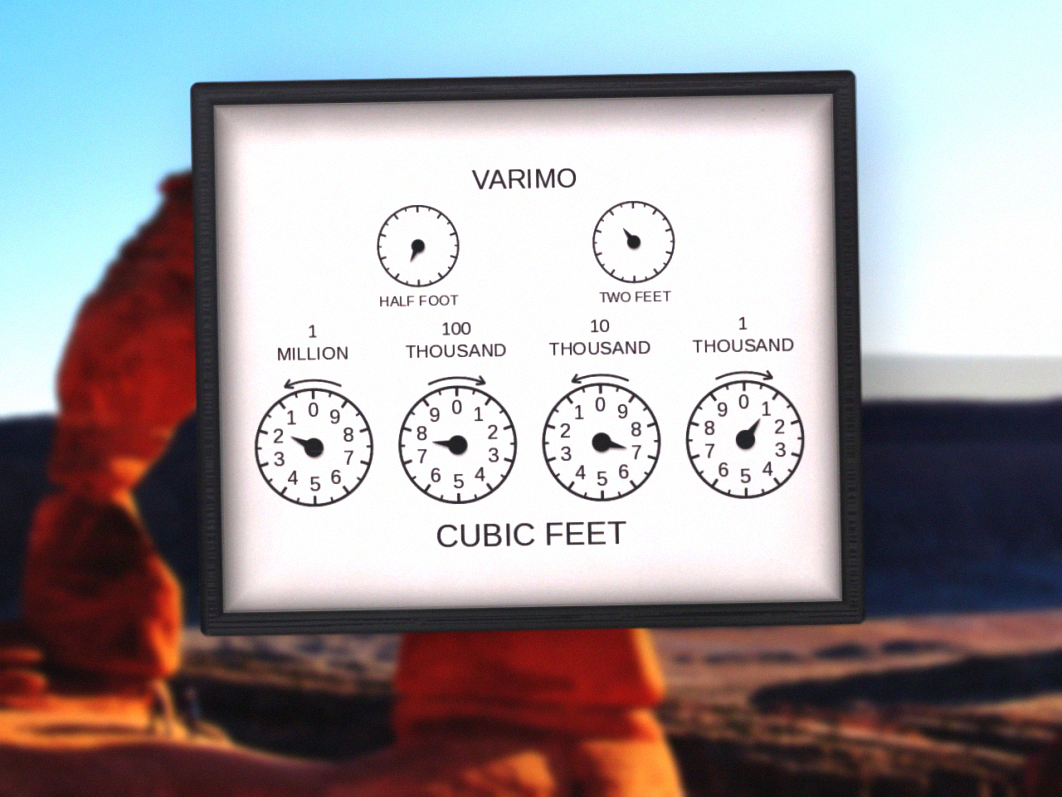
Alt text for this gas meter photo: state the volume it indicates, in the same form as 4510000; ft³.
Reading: 177100; ft³
